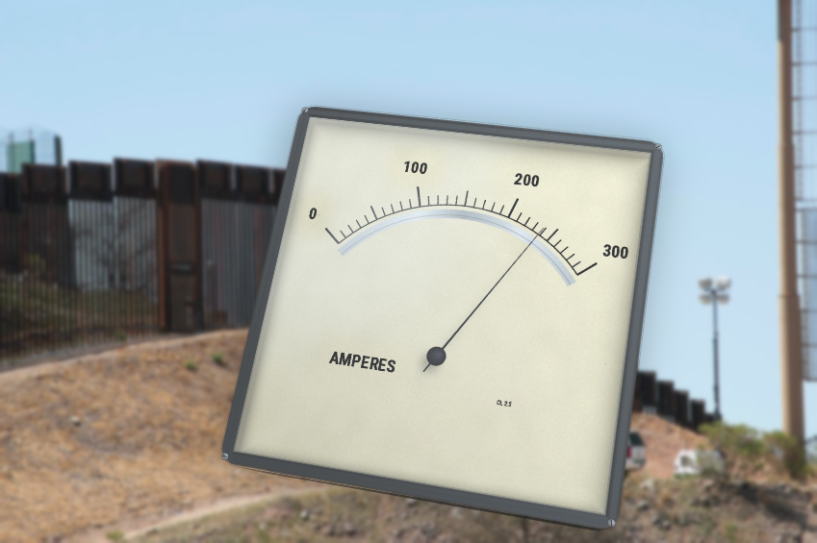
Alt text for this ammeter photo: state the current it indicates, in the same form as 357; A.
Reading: 240; A
